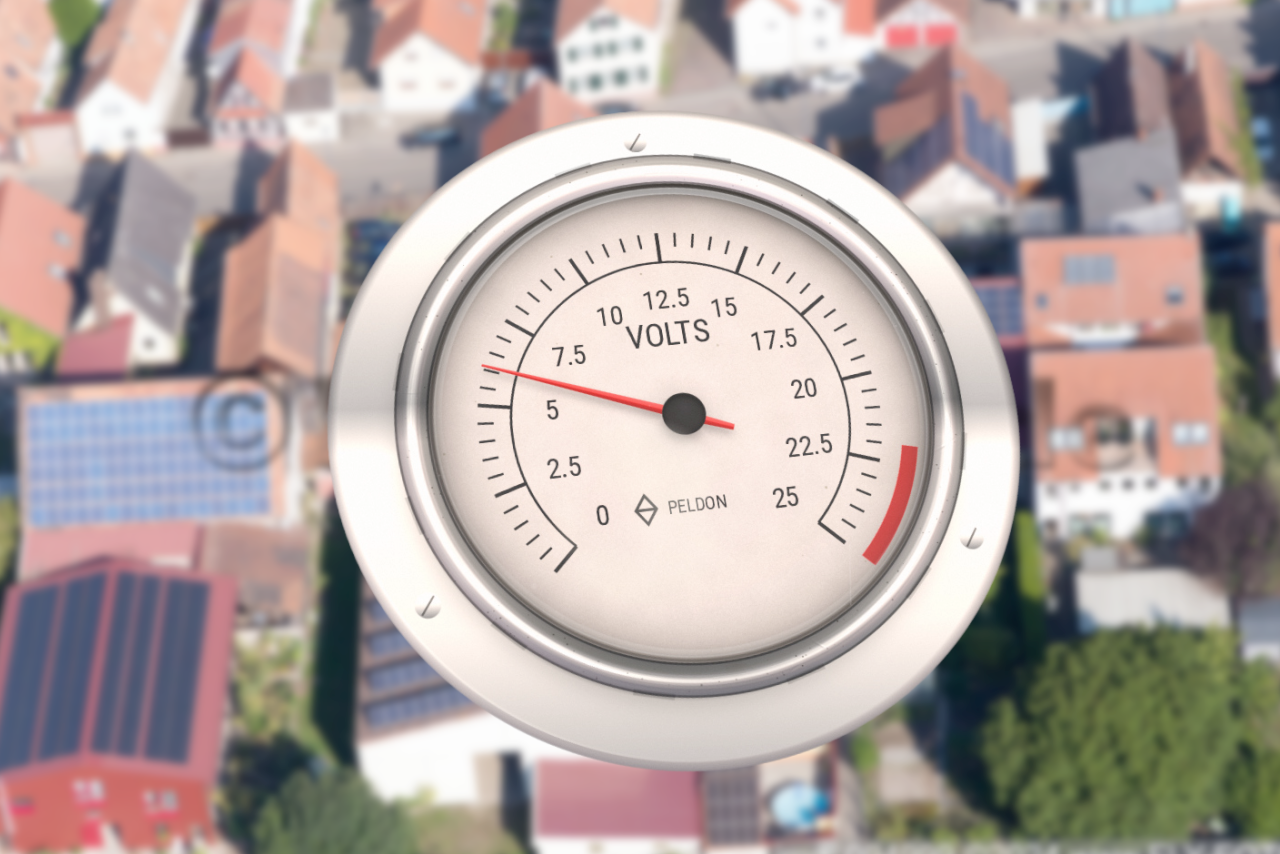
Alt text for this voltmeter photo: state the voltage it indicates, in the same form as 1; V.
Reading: 6; V
